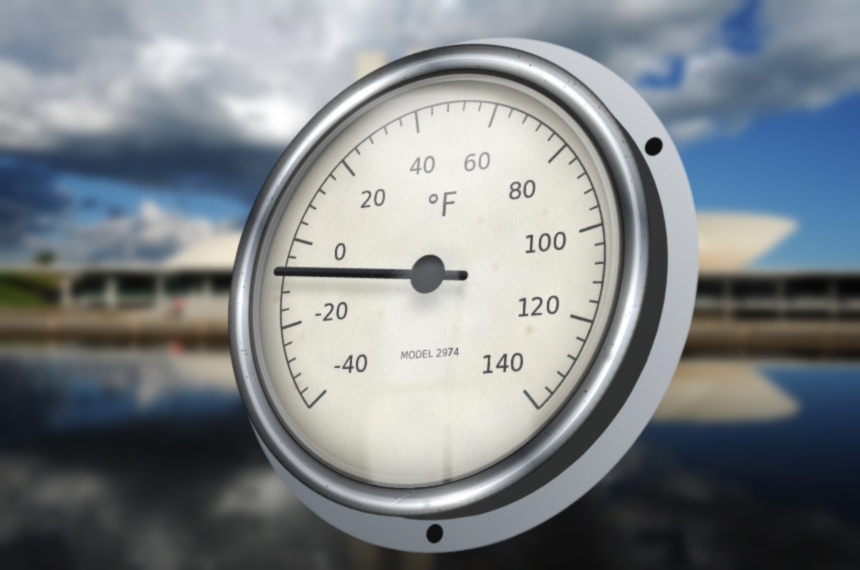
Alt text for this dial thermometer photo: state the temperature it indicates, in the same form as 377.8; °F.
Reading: -8; °F
